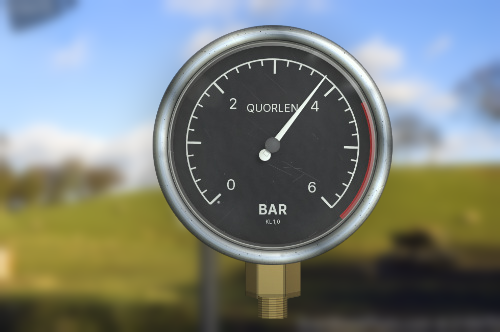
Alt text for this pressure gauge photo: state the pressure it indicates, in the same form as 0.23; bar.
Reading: 3.8; bar
